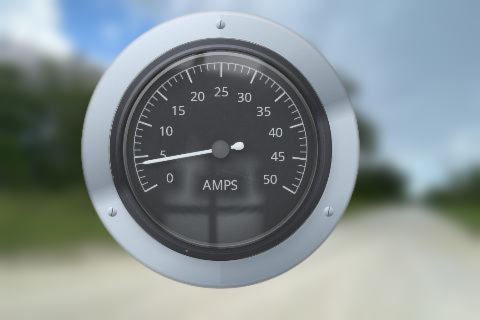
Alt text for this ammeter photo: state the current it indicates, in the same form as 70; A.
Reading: 4; A
